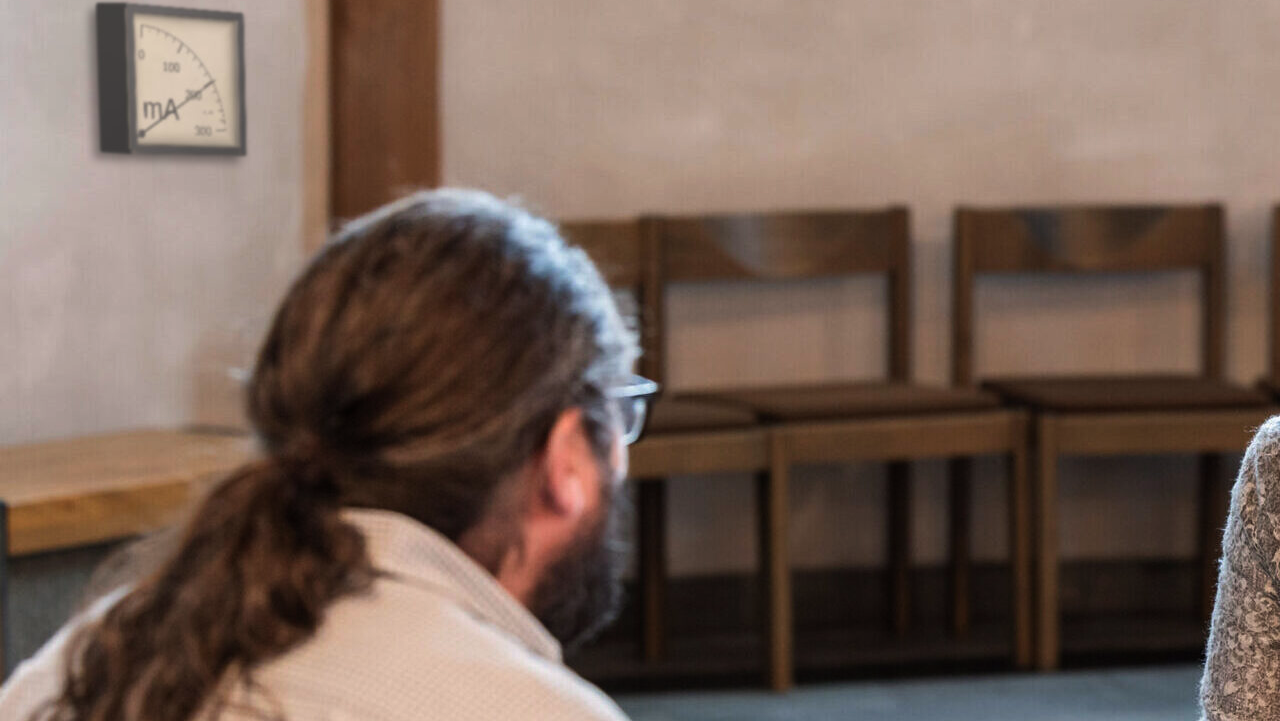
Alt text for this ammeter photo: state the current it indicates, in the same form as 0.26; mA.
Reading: 200; mA
